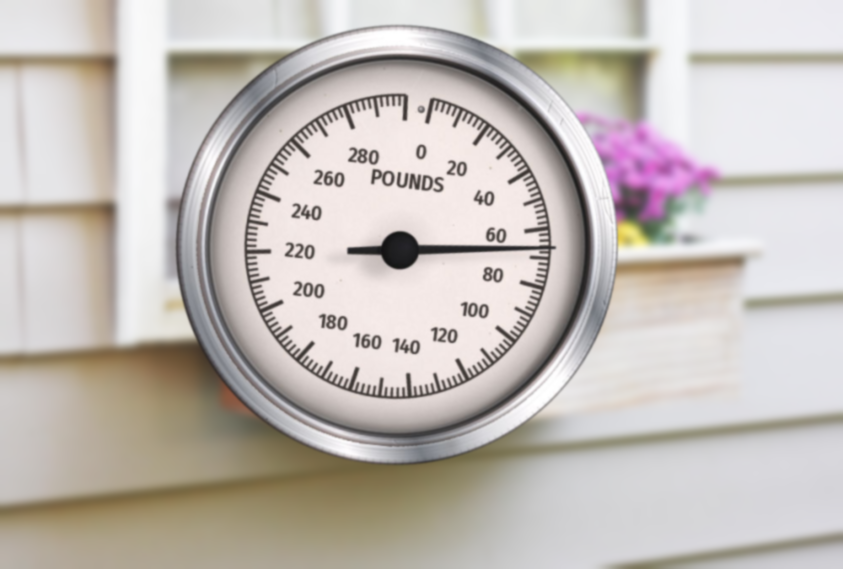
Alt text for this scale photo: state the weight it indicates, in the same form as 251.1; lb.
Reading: 66; lb
